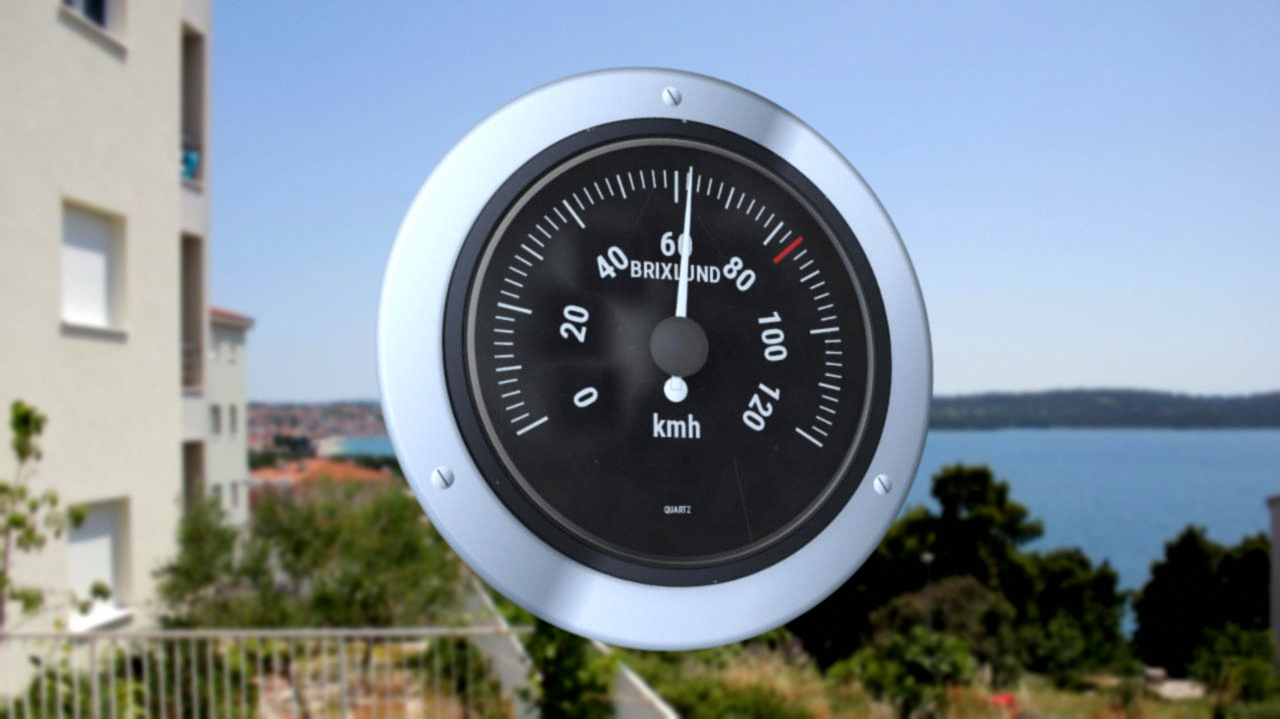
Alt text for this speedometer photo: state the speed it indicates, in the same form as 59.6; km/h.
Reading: 62; km/h
